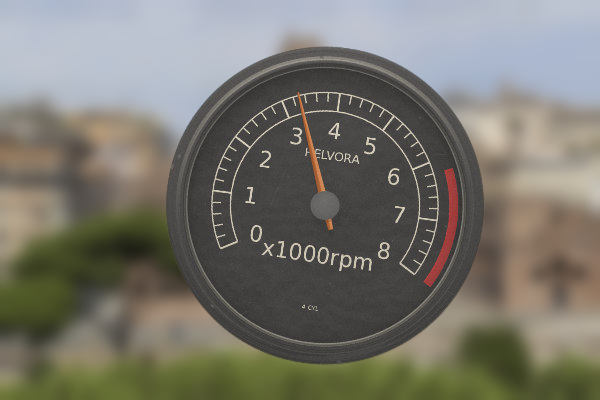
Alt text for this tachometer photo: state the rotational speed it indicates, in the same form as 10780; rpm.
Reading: 3300; rpm
